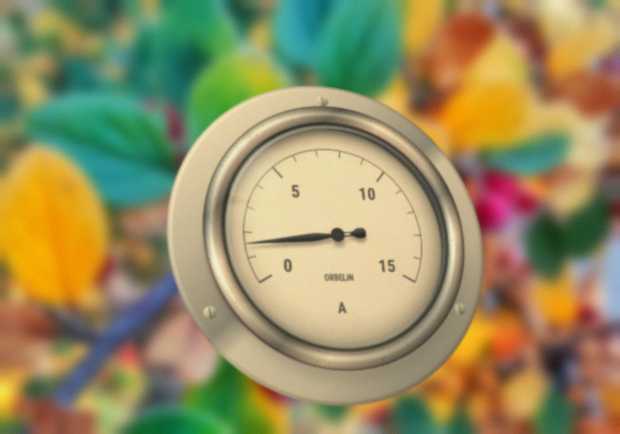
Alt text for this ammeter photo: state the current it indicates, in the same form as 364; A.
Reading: 1.5; A
